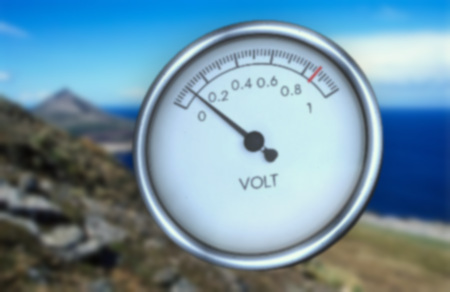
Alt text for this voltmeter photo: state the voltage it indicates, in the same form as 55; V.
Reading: 0.1; V
